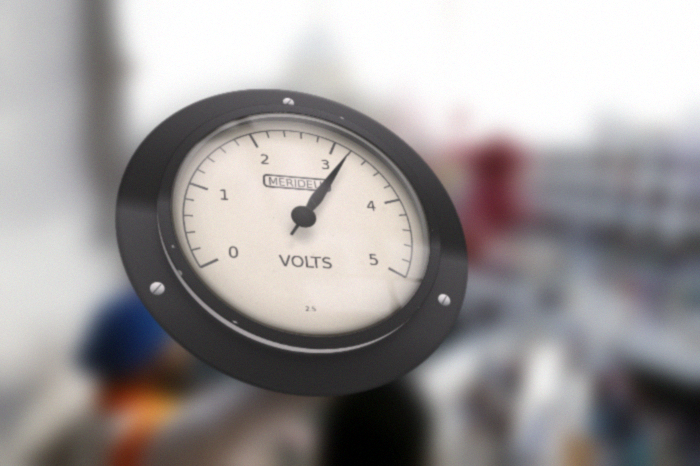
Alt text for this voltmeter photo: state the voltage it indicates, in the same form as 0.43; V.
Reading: 3.2; V
